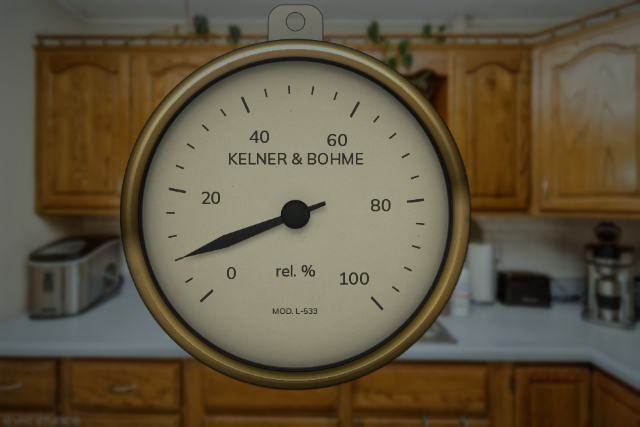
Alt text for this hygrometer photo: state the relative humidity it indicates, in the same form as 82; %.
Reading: 8; %
